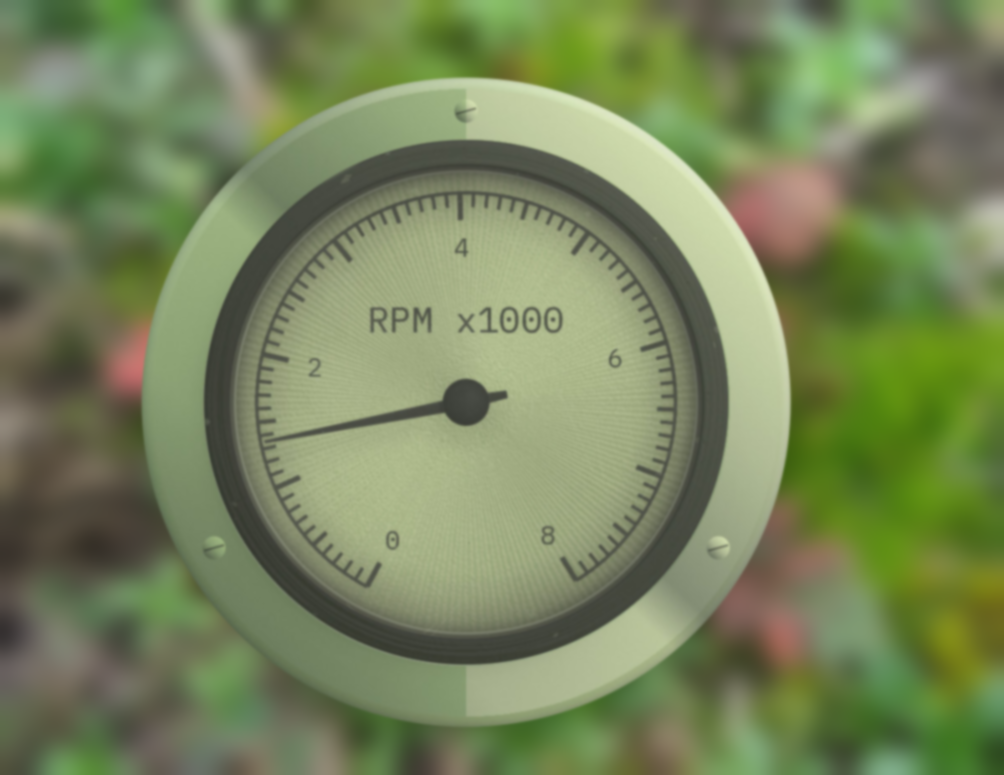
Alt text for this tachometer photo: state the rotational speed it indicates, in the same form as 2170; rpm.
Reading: 1350; rpm
